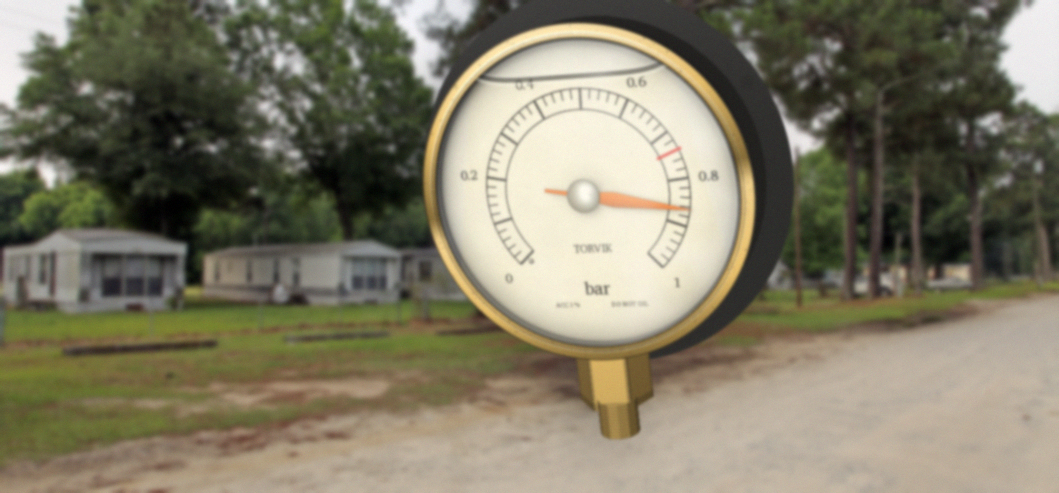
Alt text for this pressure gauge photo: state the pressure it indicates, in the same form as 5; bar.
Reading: 0.86; bar
